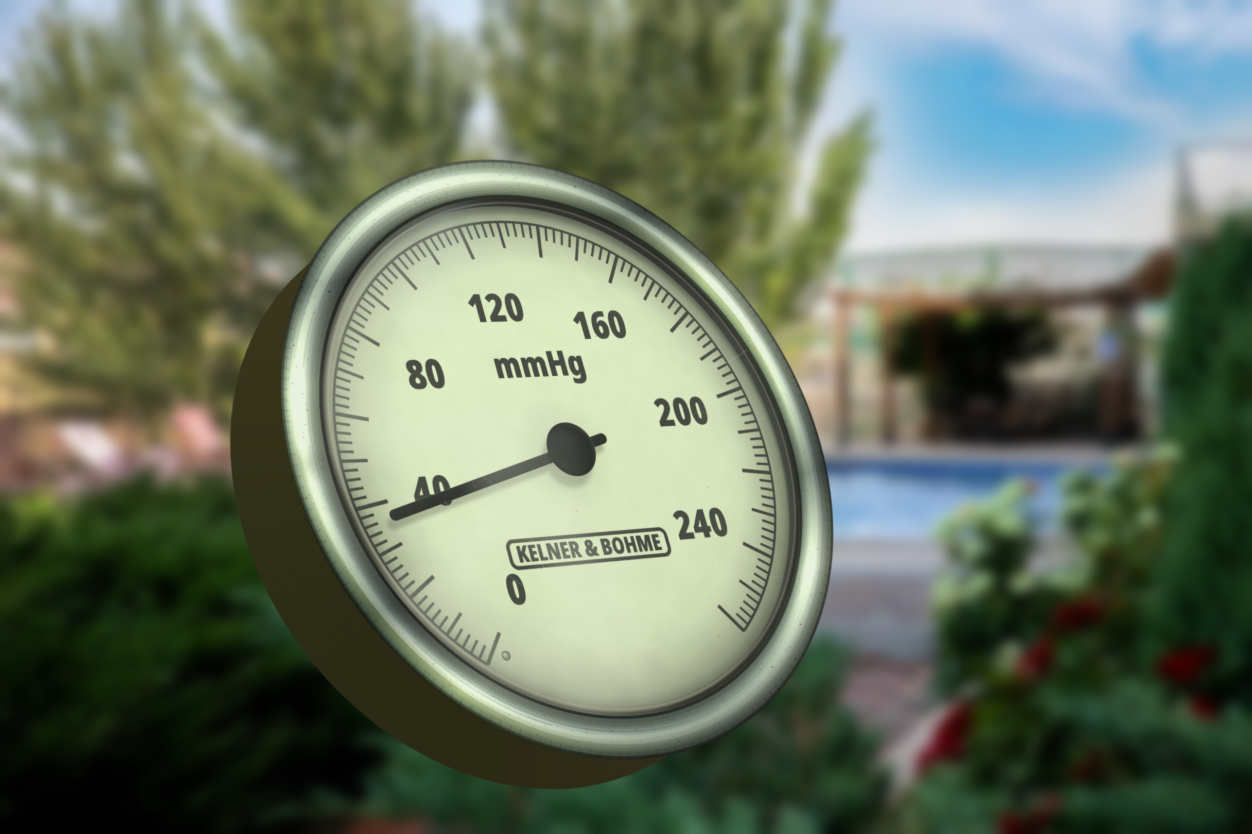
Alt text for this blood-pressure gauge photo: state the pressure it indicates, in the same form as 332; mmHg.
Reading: 36; mmHg
